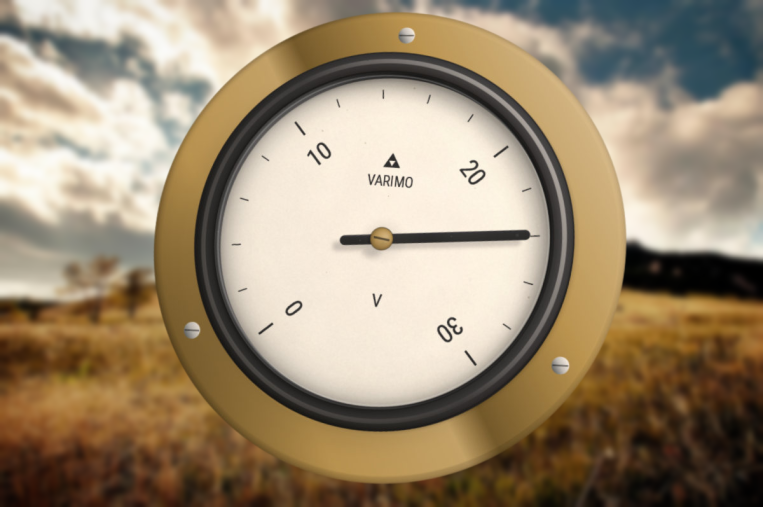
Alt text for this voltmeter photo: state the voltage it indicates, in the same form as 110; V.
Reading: 24; V
